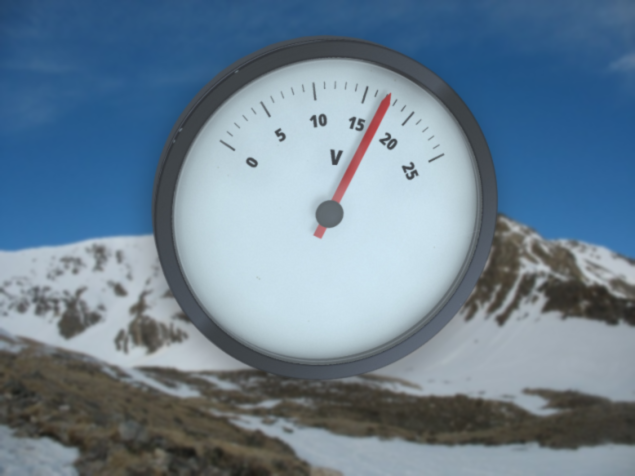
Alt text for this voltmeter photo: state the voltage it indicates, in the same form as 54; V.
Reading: 17; V
